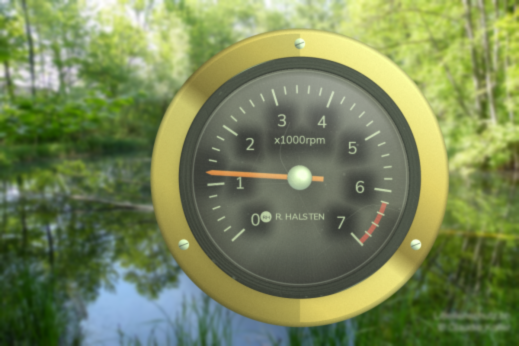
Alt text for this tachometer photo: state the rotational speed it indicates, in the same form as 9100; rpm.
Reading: 1200; rpm
